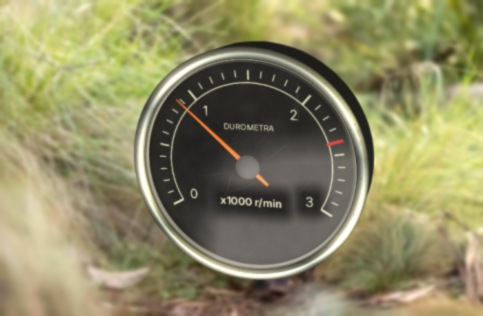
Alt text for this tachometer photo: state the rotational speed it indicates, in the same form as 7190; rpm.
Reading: 900; rpm
